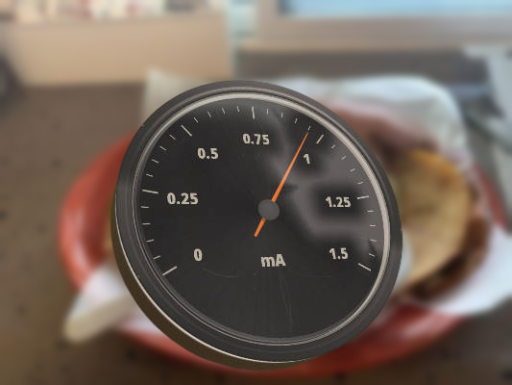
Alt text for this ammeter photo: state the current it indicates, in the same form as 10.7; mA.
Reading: 0.95; mA
